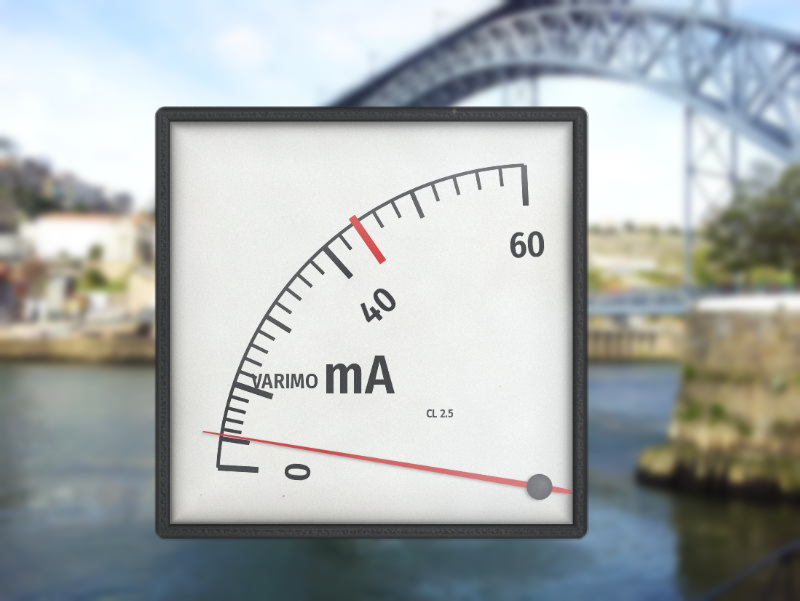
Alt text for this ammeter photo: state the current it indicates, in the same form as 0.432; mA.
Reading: 11; mA
